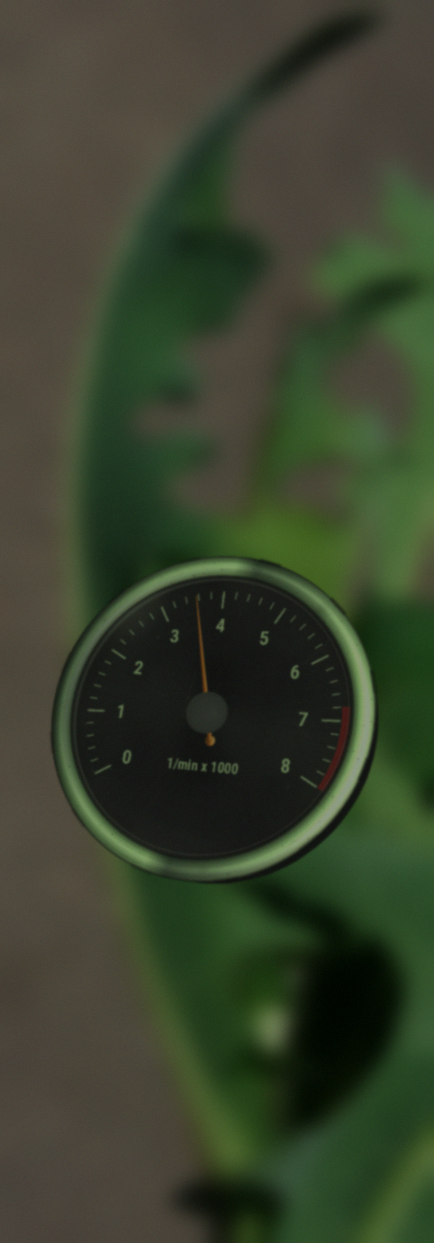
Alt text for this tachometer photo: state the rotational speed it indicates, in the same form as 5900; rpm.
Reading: 3600; rpm
